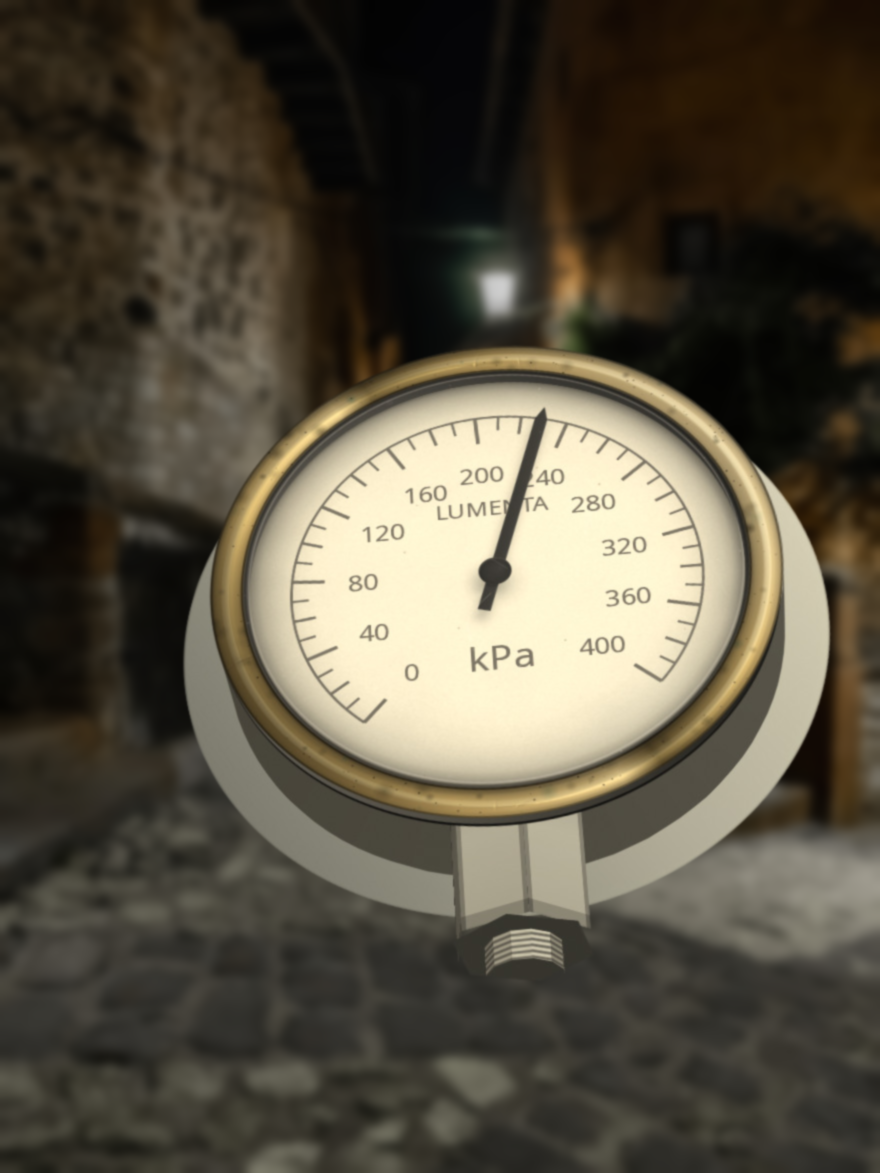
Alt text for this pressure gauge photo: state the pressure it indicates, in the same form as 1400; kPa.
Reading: 230; kPa
